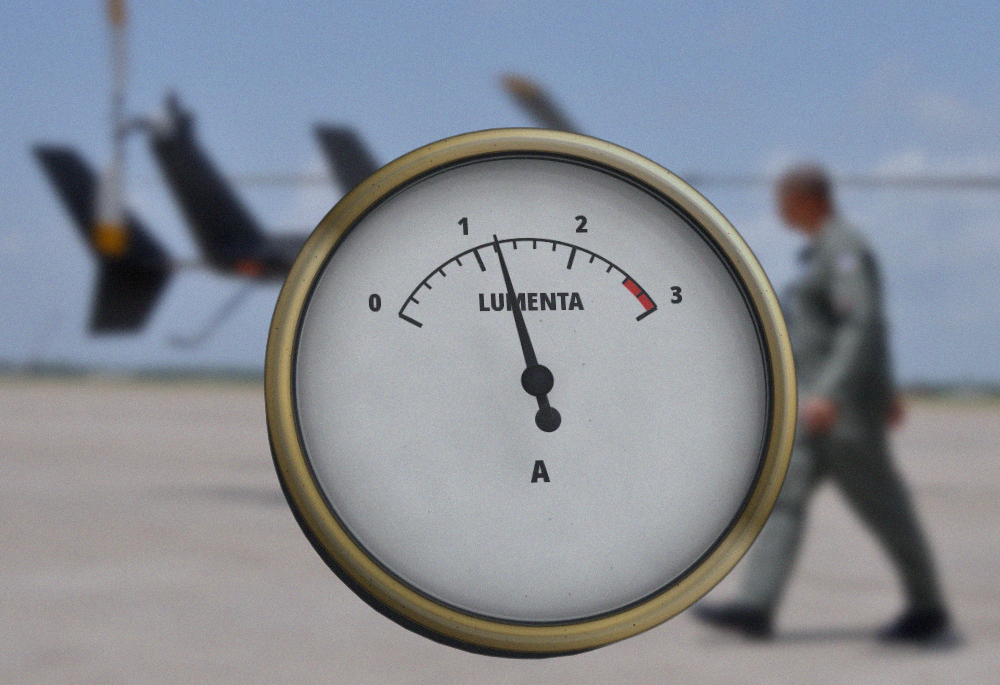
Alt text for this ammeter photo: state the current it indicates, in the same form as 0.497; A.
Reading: 1.2; A
